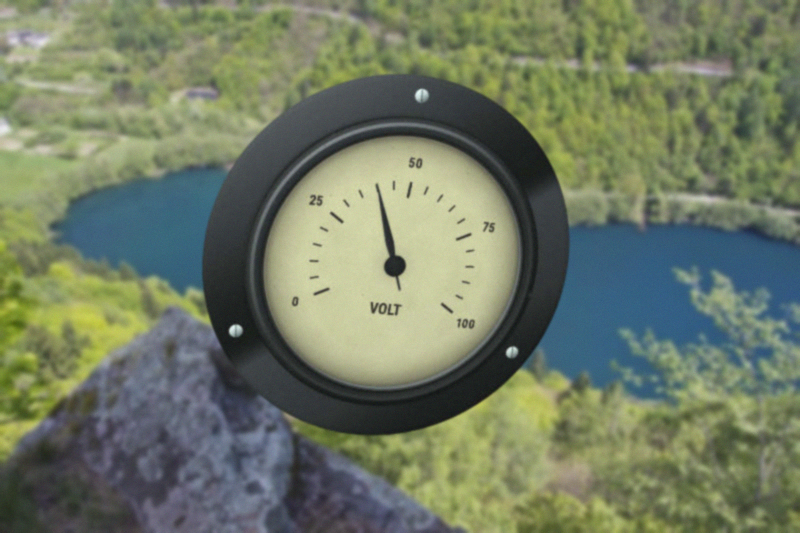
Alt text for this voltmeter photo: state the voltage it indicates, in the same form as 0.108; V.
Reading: 40; V
